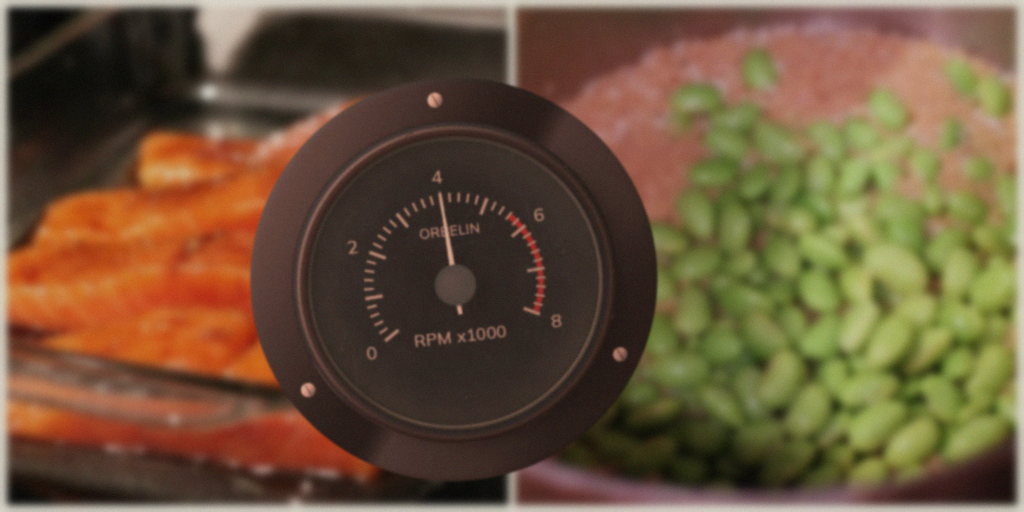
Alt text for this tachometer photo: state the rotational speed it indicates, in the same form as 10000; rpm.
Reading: 4000; rpm
